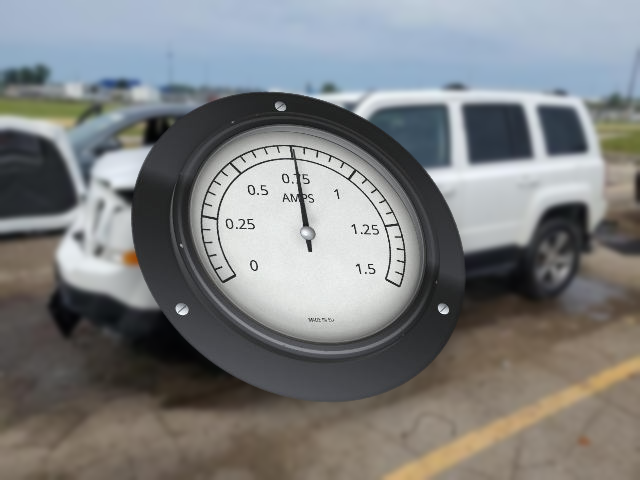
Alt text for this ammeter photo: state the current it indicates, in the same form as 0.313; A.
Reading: 0.75; A
